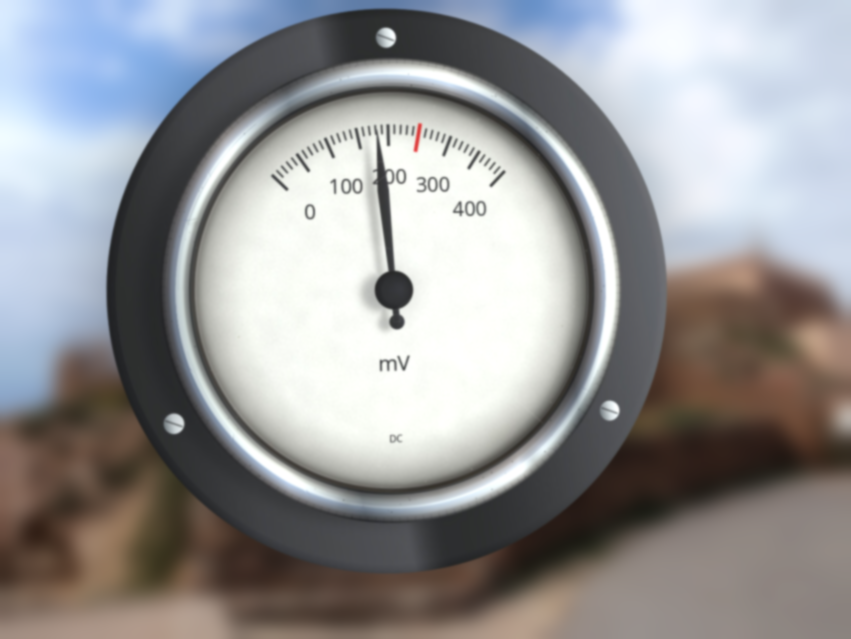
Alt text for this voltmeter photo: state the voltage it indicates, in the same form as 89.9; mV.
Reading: 180; mV
